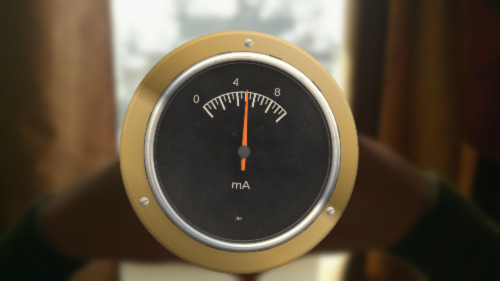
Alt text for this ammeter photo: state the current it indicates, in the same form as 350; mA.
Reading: 5; mA
